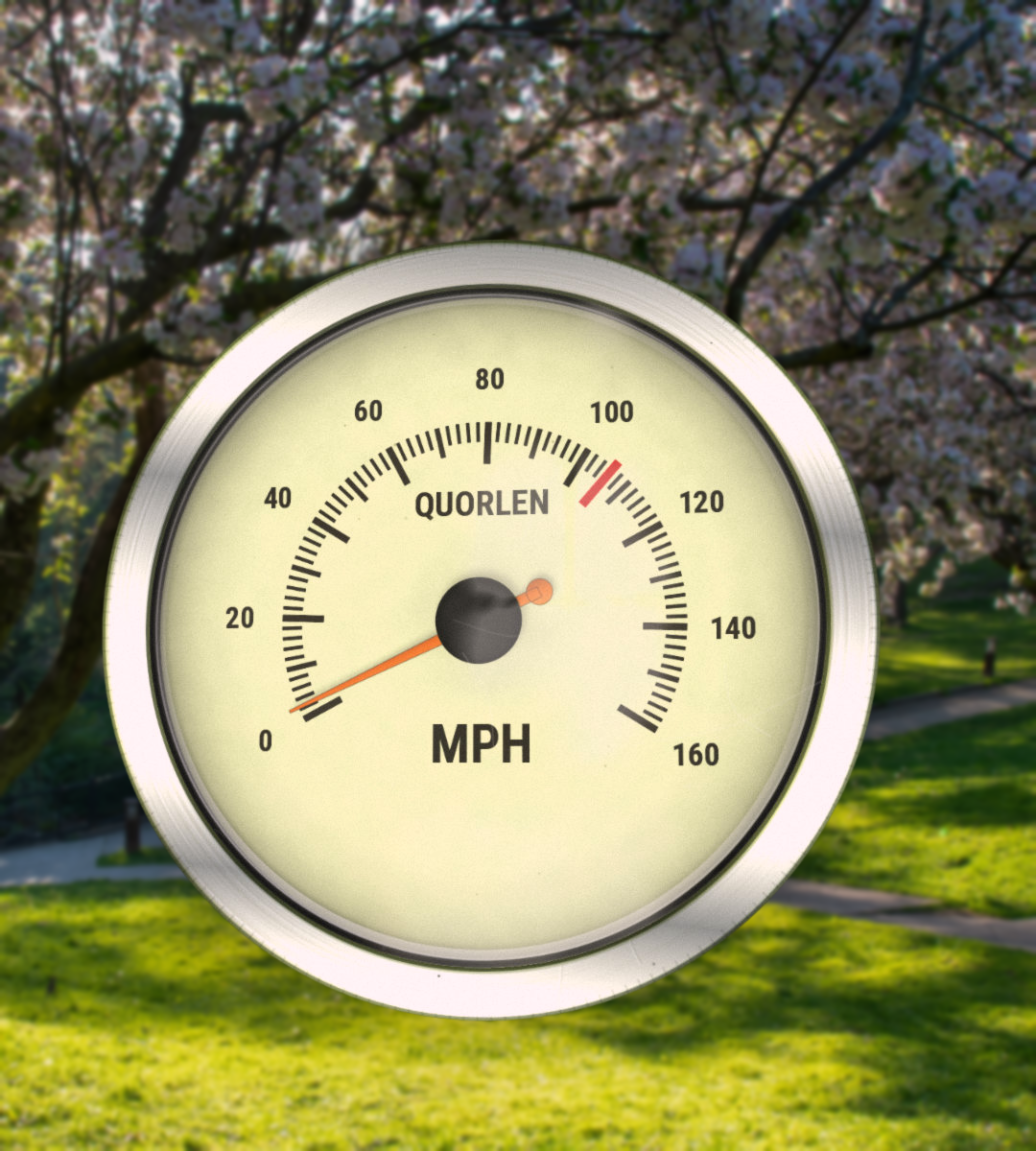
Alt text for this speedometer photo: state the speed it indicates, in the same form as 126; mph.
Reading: 2; mph
